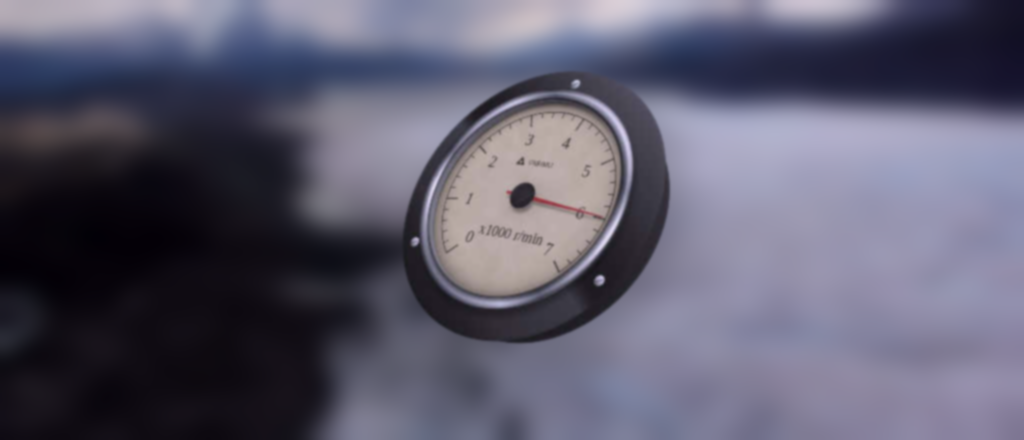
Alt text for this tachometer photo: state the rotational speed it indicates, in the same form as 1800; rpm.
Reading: 6000; rpm
